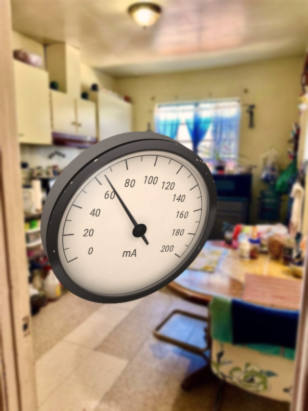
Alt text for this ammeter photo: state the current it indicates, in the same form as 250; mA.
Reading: 65; mA
